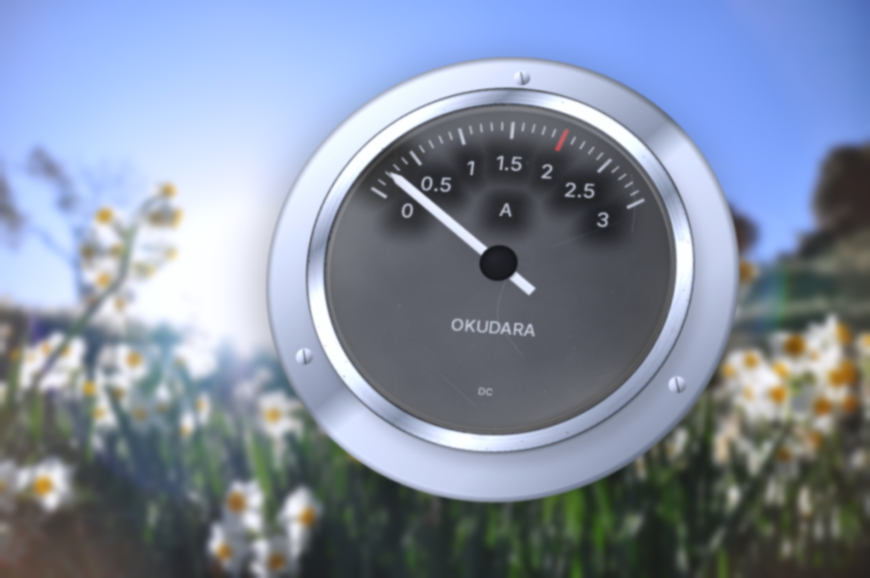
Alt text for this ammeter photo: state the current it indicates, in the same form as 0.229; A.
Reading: 0.2; A
